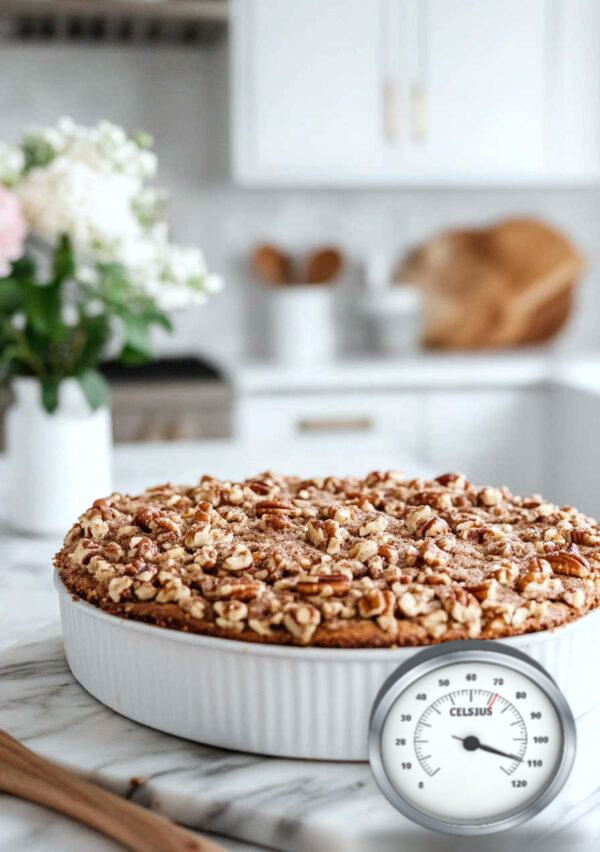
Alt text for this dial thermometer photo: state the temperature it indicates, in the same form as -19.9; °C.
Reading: 110; °C
